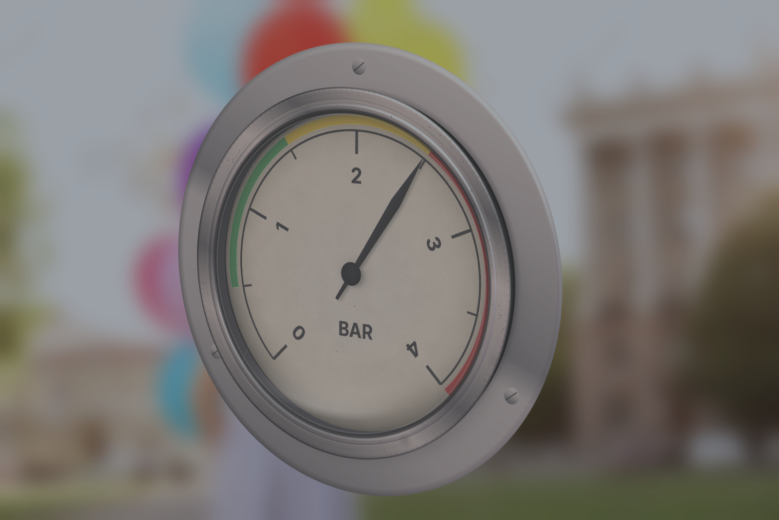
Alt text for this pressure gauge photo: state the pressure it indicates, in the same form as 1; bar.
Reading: 2.5; bar
